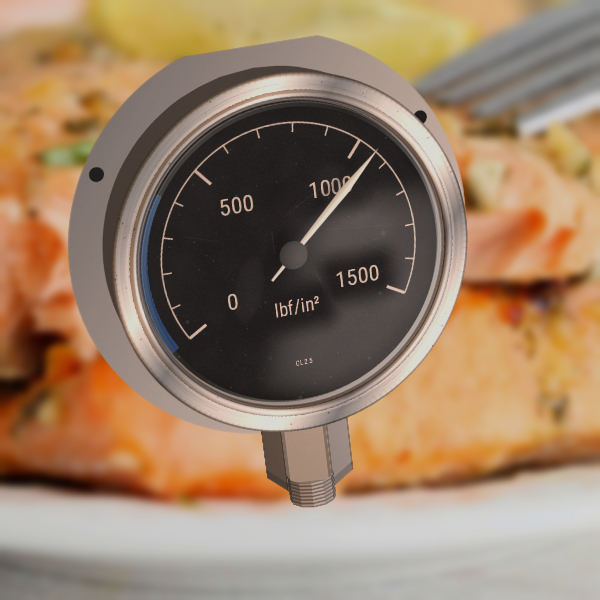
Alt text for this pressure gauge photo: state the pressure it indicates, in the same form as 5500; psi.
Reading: 1050; psi
